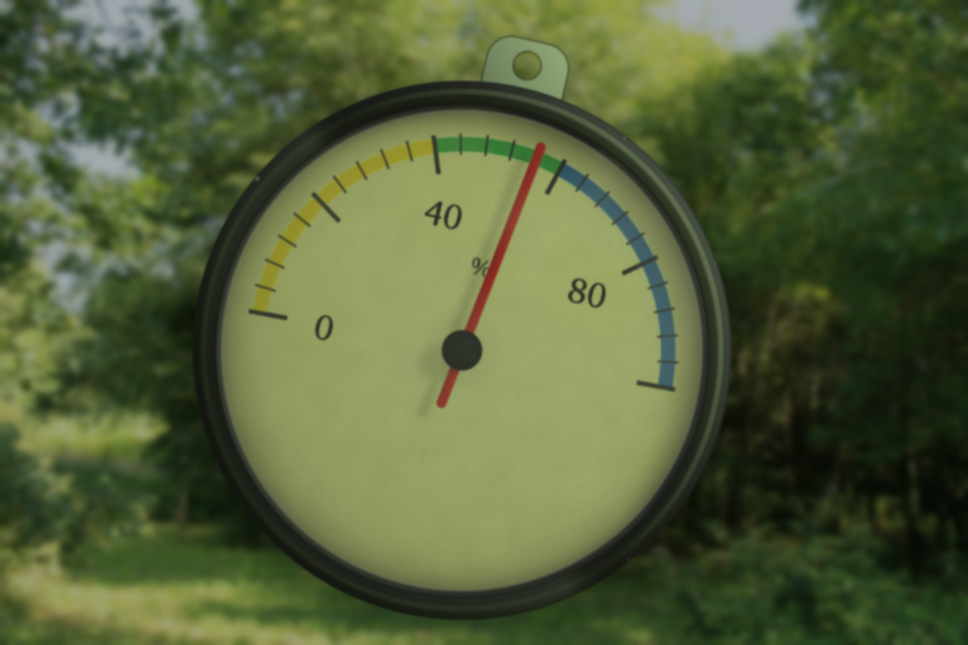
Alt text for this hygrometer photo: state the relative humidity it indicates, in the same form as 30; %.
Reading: 56; %
